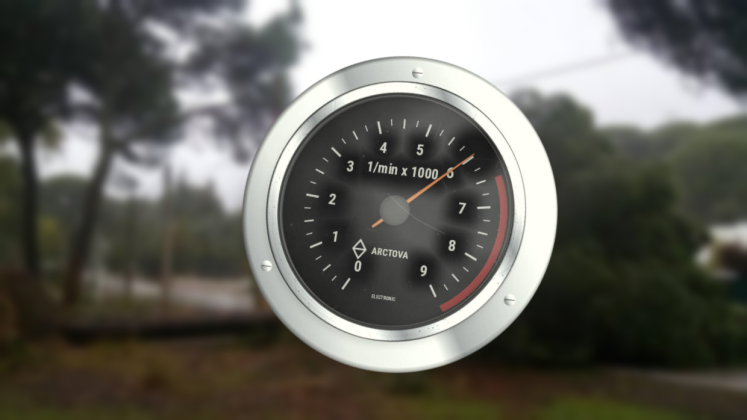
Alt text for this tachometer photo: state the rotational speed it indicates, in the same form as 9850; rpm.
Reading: 6000; rpm
